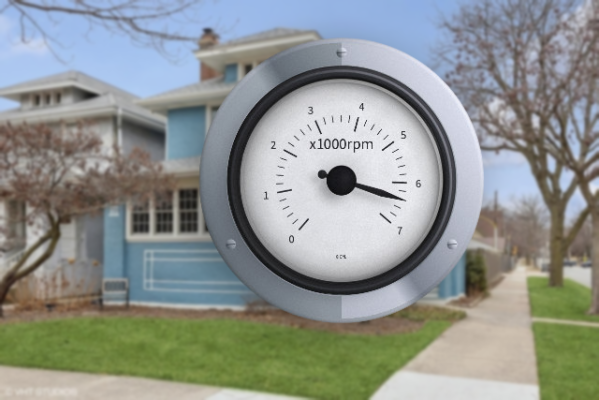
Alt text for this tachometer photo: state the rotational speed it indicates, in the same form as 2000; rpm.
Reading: 6400; rpm
